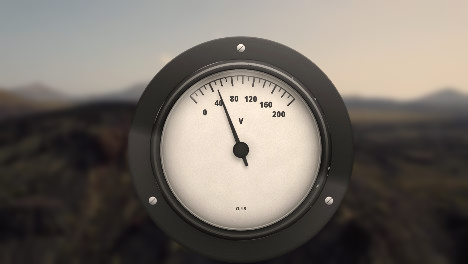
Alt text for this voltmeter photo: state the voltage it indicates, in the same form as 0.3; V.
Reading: 50; V
